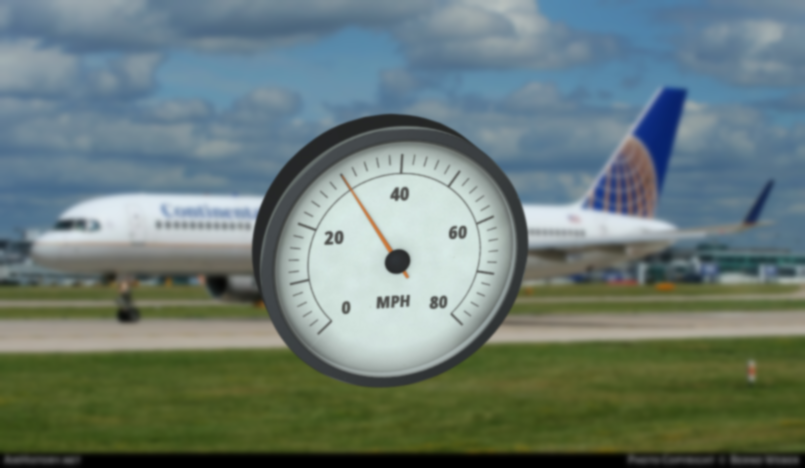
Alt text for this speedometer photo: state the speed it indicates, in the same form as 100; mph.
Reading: 30; mph
